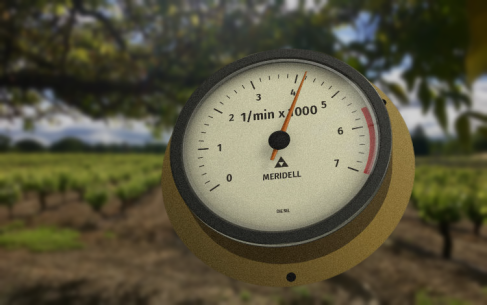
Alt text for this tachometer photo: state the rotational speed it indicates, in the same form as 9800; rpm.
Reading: 4200; rpm
